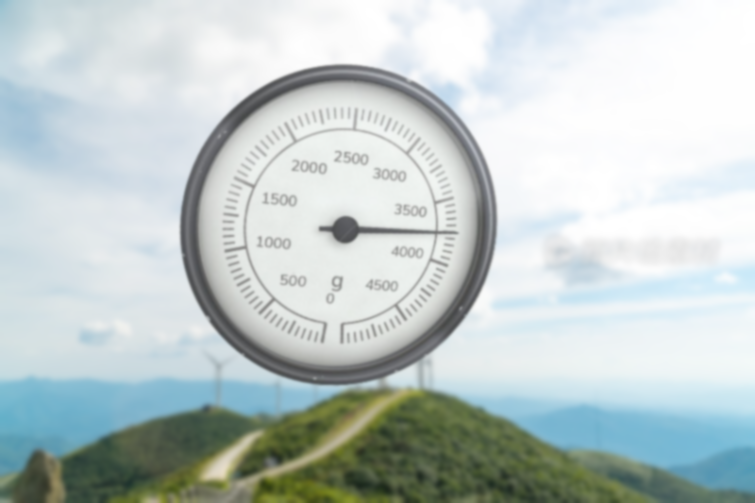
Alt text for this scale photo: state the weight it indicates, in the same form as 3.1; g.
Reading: 3750; g
